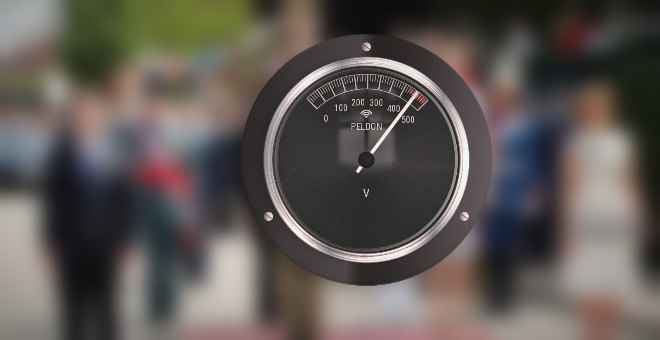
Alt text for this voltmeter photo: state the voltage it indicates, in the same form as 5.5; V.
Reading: 450; V
